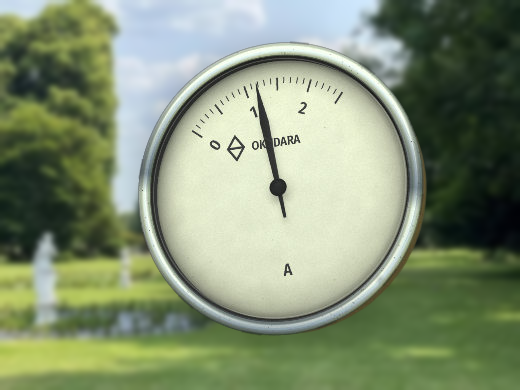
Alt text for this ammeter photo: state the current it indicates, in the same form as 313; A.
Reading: 1.2; A
